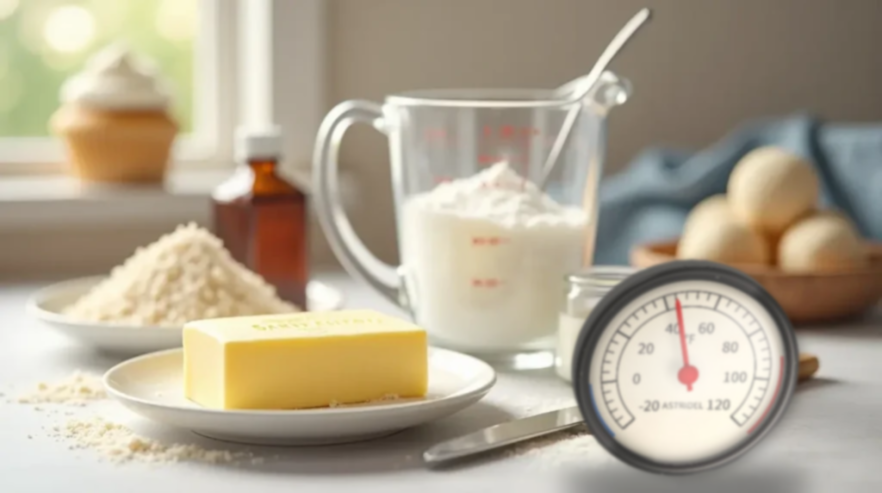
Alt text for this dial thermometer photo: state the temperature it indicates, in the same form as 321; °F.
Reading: 44; °F
